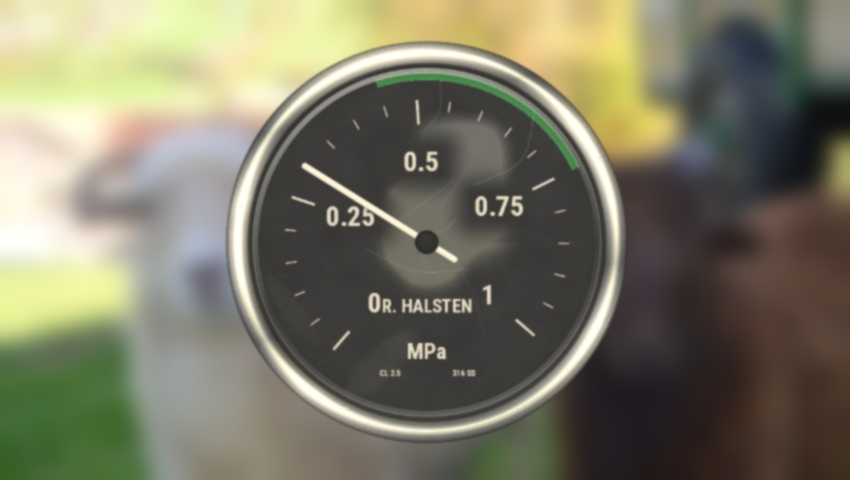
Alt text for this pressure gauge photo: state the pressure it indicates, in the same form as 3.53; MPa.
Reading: 0.3; MPa
